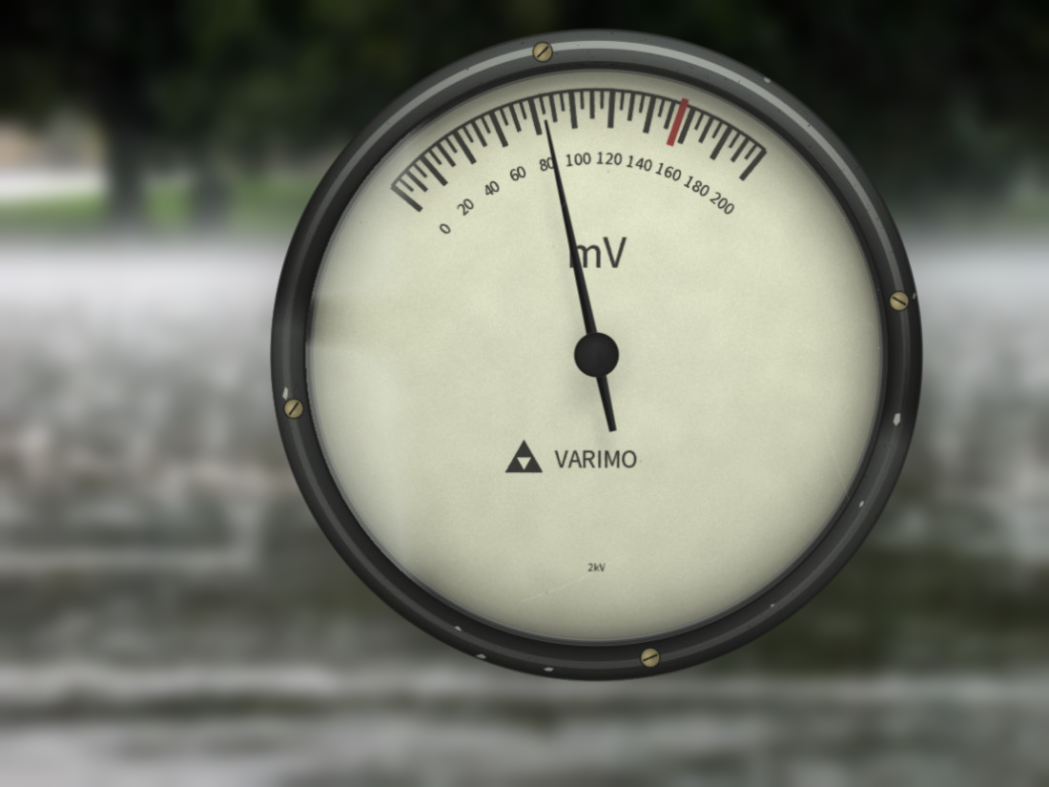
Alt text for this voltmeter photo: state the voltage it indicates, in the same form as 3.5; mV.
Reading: 85; mV
